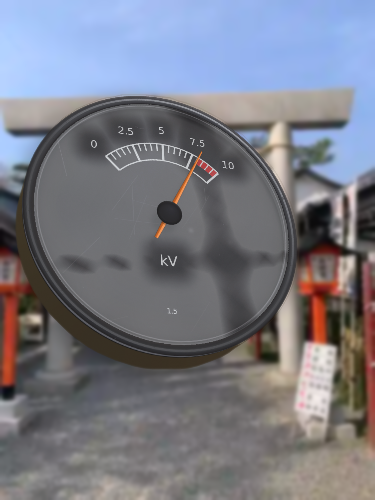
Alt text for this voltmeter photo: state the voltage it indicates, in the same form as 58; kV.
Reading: 8; kV
